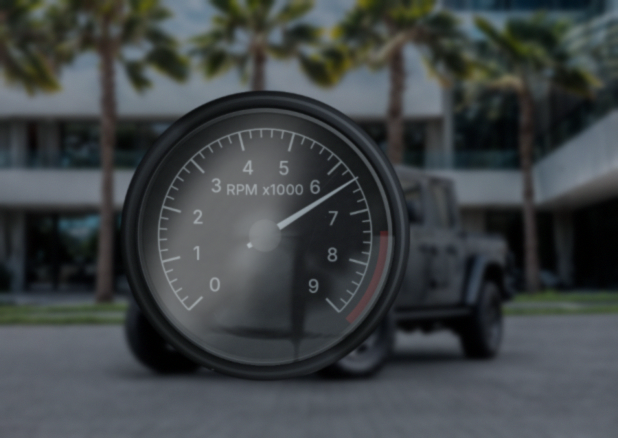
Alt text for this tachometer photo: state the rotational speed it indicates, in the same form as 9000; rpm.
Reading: 6400; rpm
